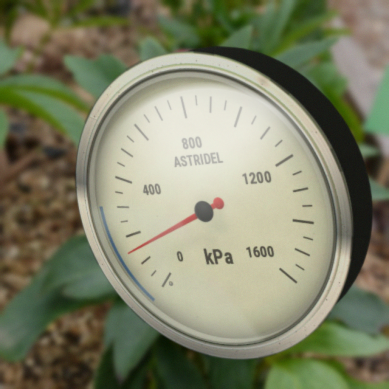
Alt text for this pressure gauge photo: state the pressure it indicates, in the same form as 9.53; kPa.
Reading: 150; kPa
